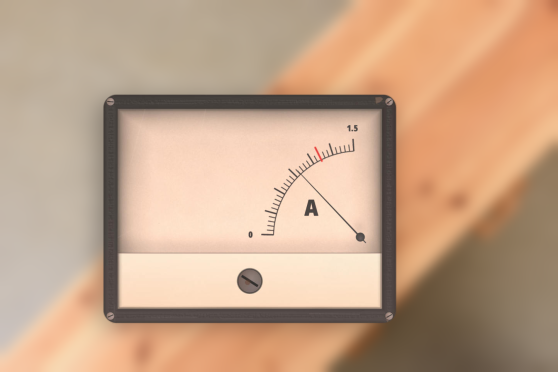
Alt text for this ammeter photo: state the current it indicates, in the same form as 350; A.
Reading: 0.8; A
